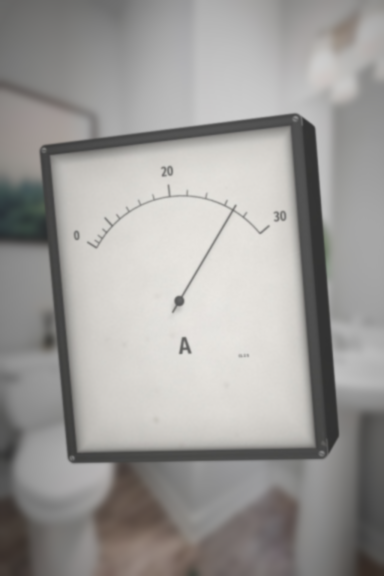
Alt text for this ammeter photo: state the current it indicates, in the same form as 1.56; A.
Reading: 27; A
